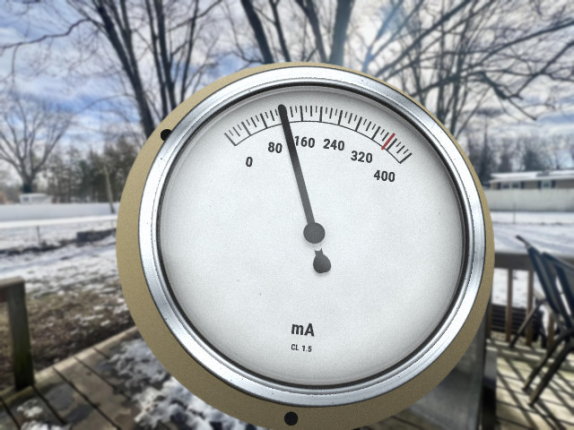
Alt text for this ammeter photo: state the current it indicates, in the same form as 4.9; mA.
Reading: 120; mA
